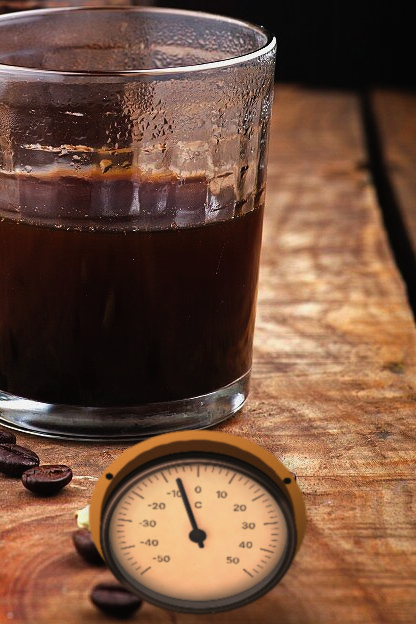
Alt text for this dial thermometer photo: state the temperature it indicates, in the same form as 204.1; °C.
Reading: -6; °C
